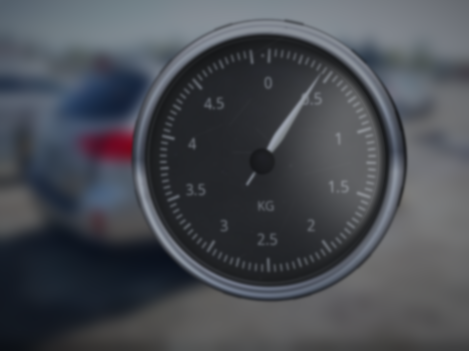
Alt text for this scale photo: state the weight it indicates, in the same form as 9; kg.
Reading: 0.45; kg
